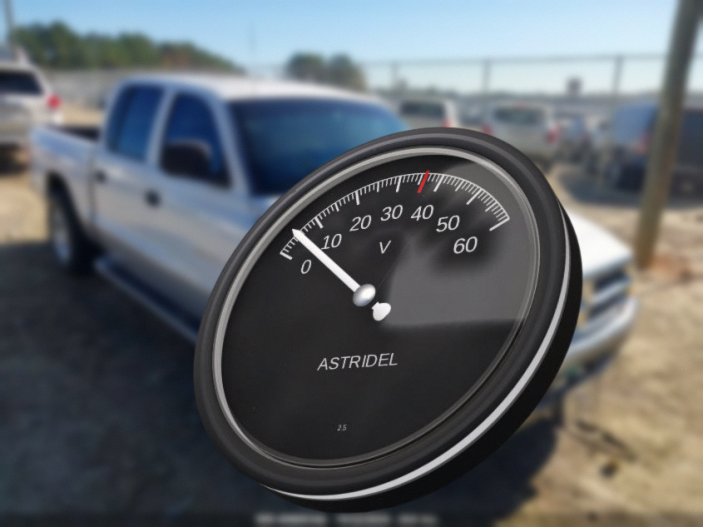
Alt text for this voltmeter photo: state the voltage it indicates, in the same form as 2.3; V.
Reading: 5; V
